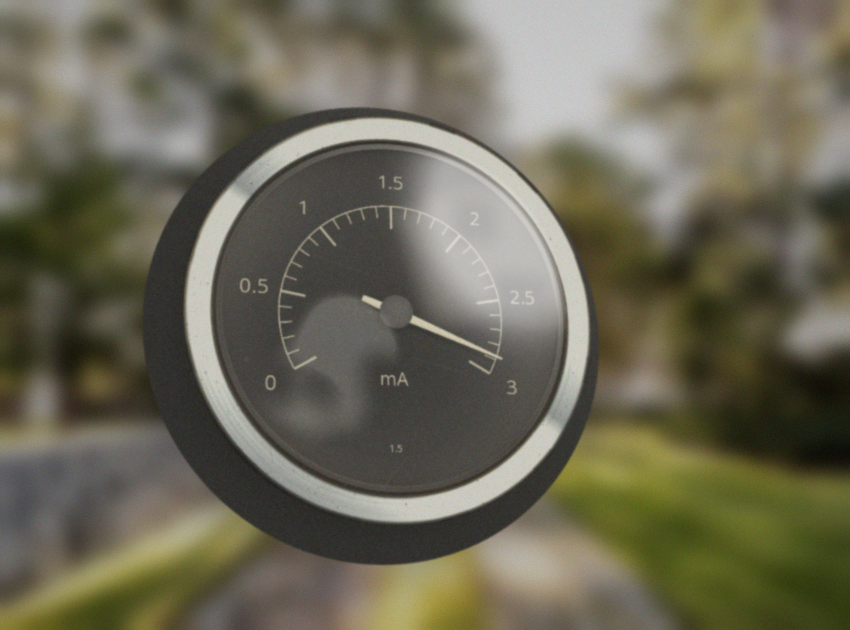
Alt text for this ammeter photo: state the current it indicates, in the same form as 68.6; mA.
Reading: 2.9; mA
